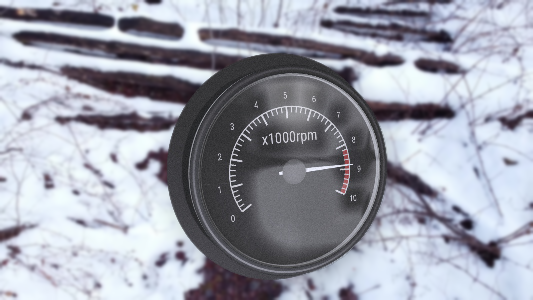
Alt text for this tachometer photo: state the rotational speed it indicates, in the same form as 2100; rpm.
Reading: 8800; rpm
